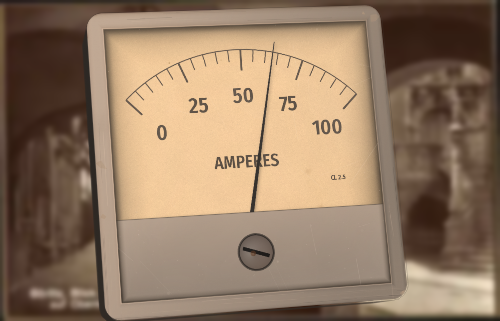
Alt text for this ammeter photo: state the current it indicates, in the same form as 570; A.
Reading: 62.5; A
